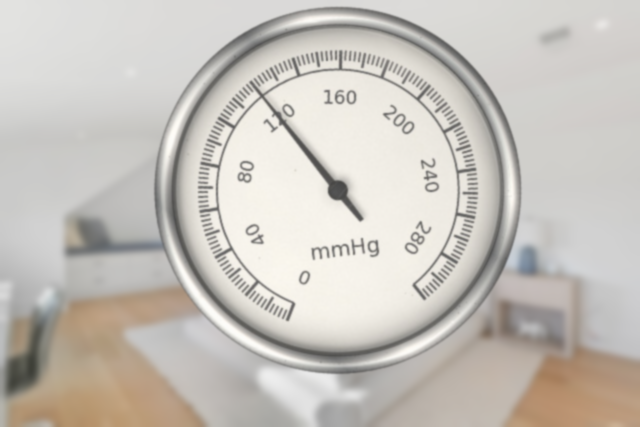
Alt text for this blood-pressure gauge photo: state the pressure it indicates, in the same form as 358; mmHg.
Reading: 120; mmHg
